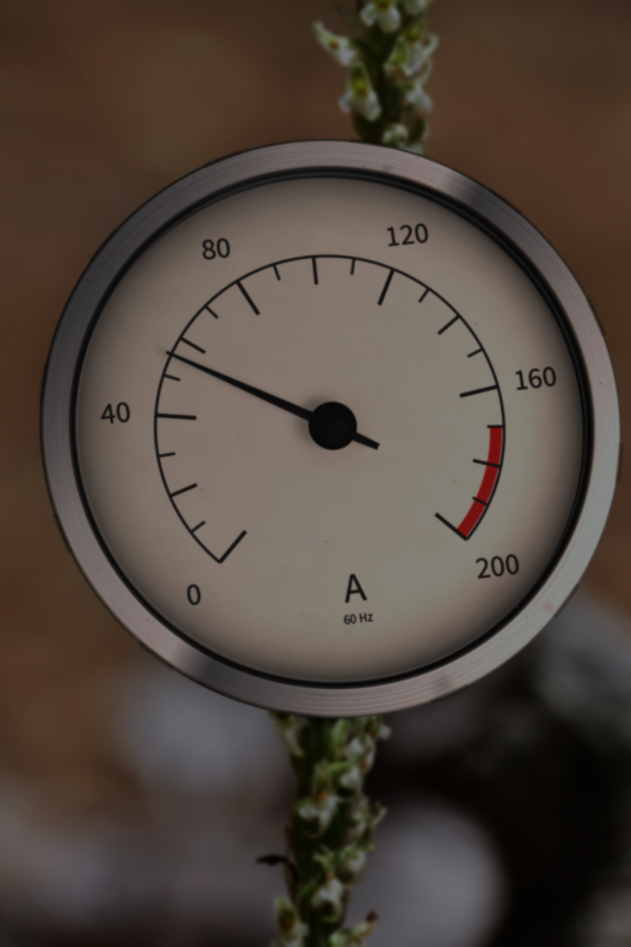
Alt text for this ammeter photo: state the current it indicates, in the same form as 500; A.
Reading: 55; A
